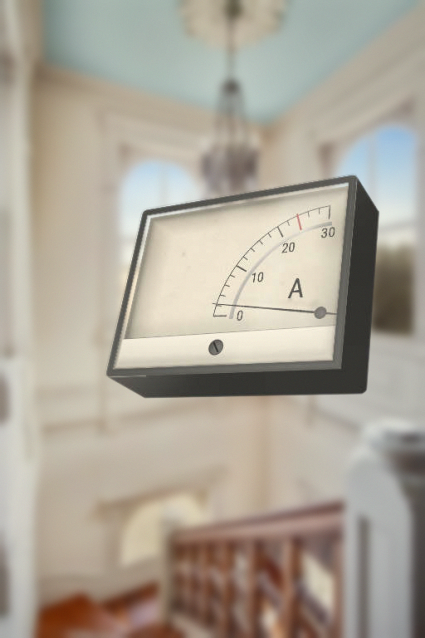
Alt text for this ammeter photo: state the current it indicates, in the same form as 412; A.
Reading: 2; A
